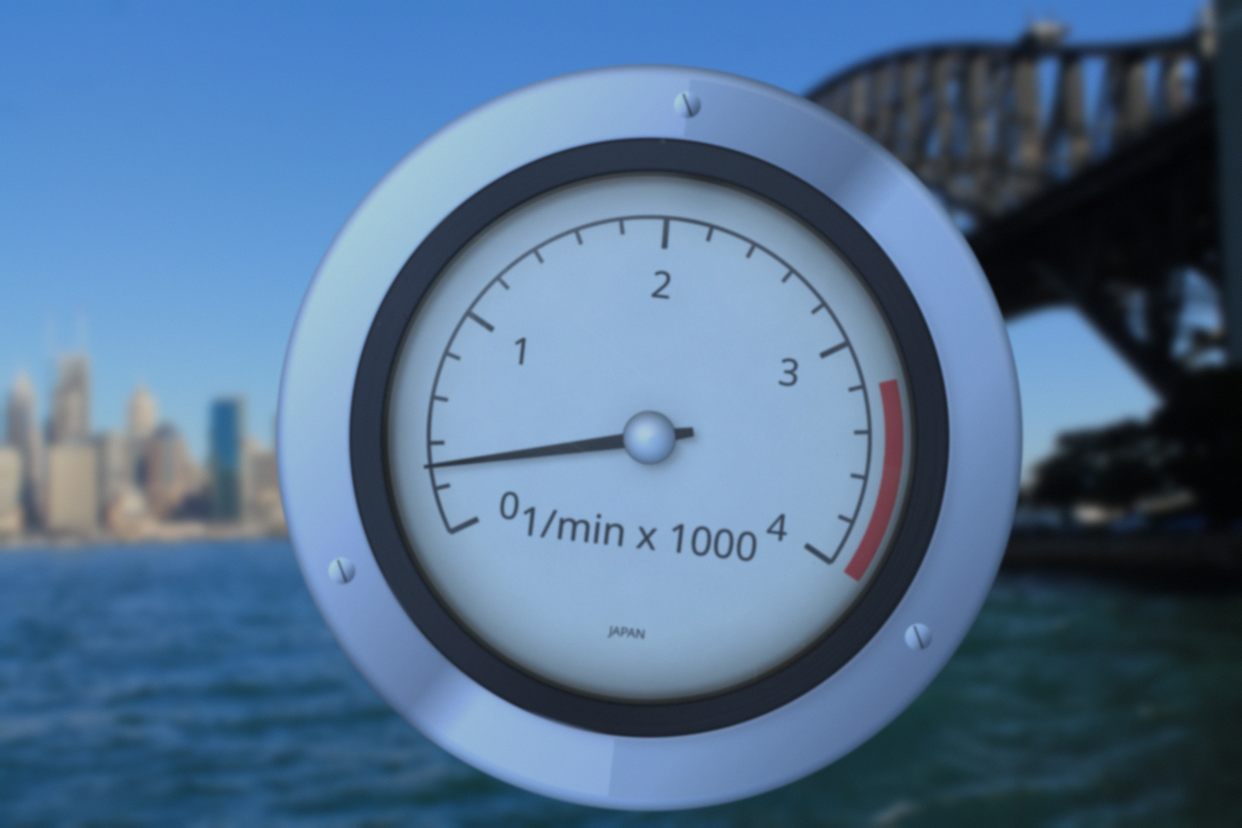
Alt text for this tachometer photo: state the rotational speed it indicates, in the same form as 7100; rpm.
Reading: 300; rpm
